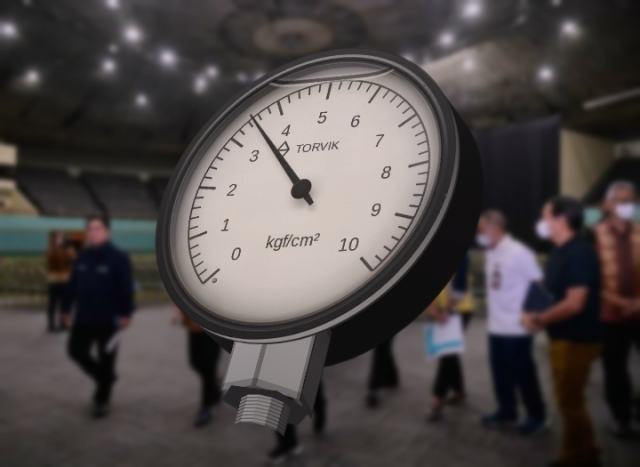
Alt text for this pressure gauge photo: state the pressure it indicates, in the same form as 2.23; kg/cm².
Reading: 3.5; kg/cm²
